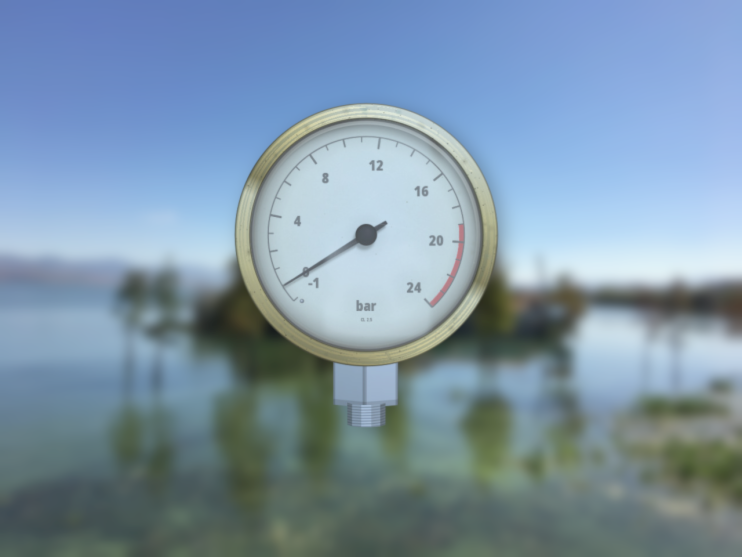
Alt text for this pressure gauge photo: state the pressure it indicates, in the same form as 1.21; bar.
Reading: 0; bar
